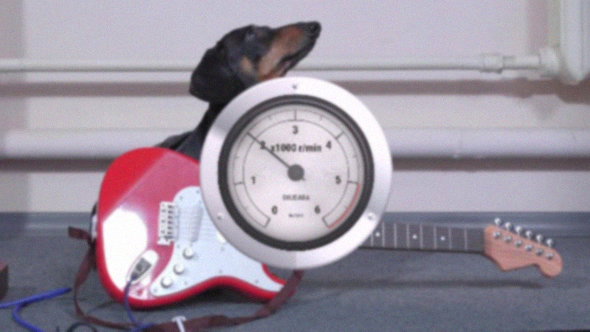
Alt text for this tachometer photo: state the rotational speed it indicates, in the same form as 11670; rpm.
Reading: 2000; rpm
